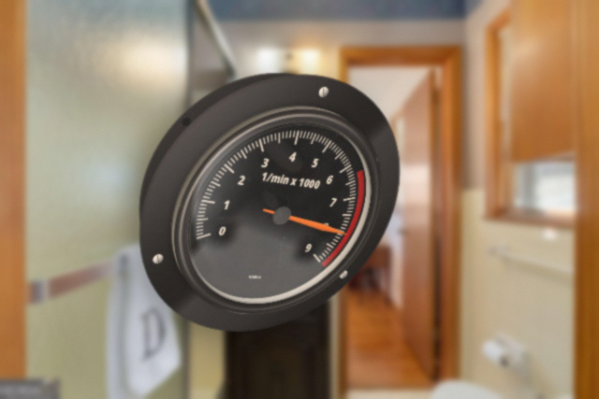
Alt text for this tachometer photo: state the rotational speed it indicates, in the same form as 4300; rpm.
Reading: 8000; rpm
